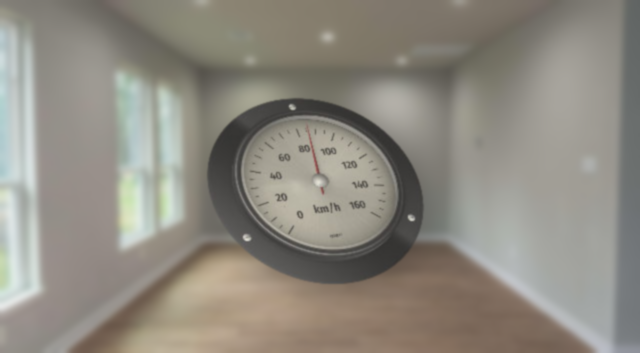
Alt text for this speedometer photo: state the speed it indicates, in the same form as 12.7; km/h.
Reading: 85; km/h
